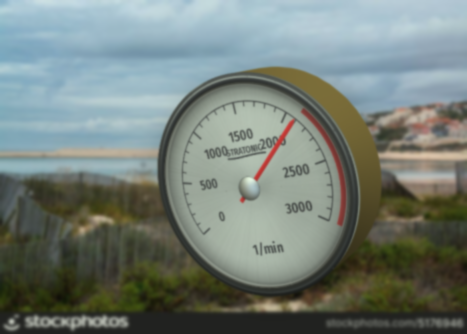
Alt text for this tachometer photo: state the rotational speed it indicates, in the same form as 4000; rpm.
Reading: 2100; rpm
